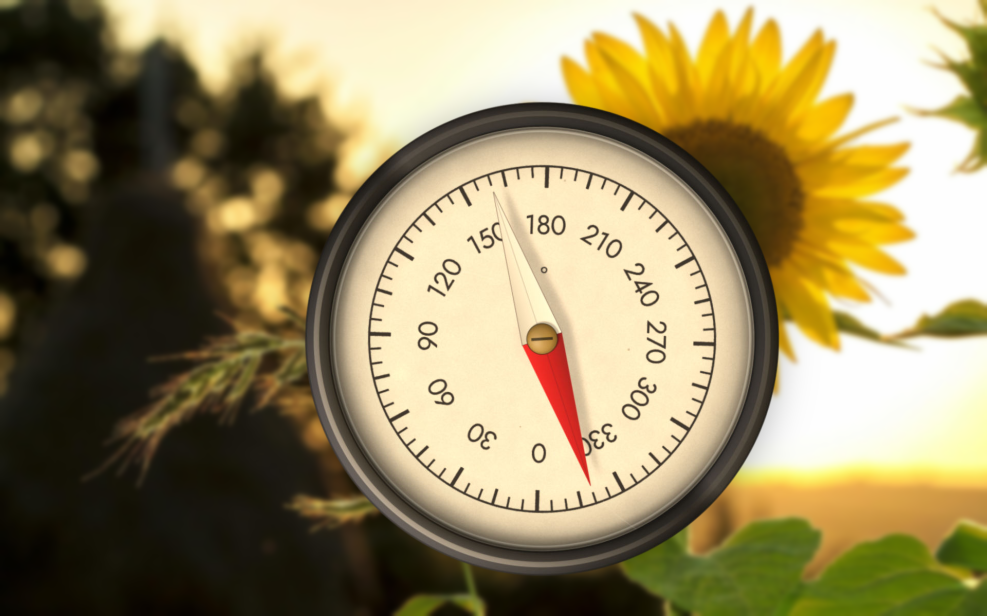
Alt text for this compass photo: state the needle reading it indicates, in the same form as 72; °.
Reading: 340; °
